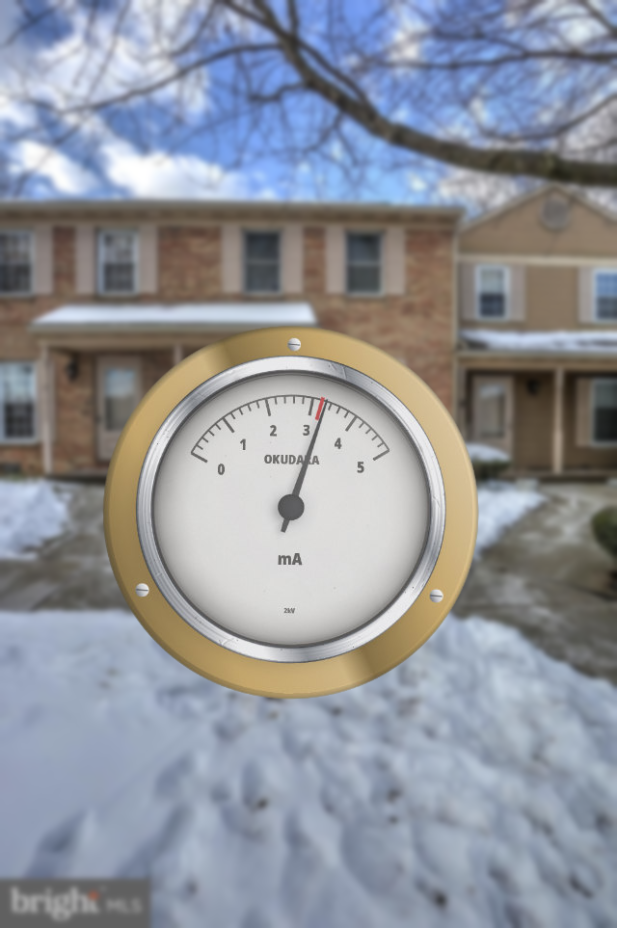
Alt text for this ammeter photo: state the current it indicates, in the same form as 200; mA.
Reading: 3.3; mA
